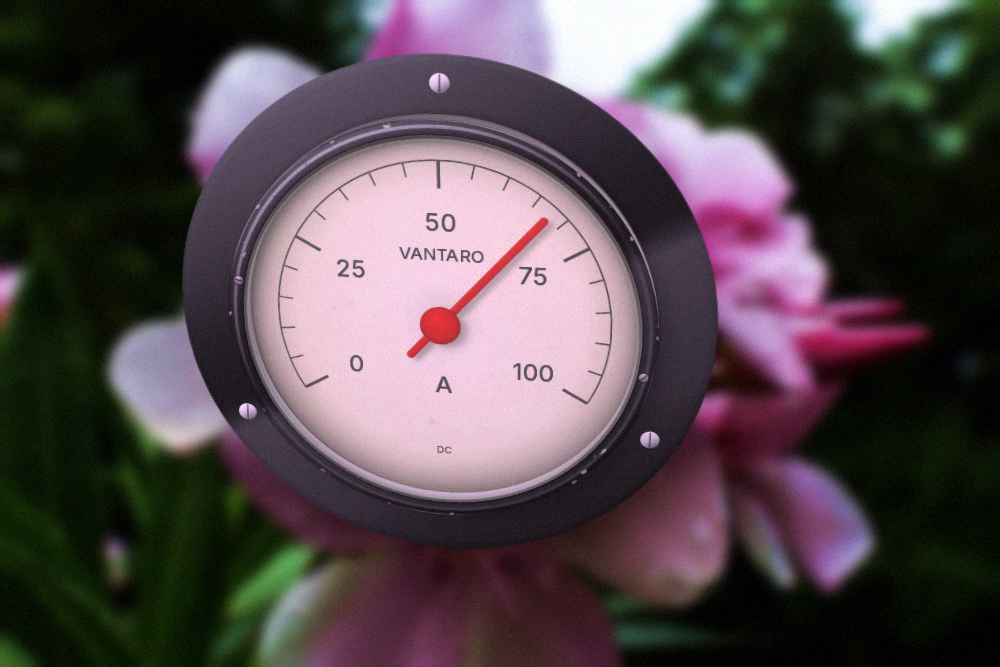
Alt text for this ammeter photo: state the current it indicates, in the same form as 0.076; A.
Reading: 67.5; A
